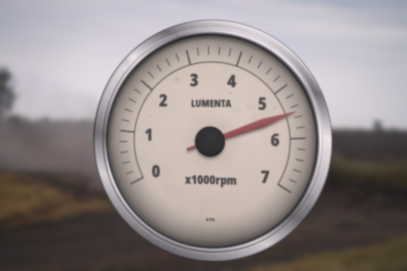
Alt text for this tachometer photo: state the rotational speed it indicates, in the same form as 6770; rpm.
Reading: 5500; rpm
